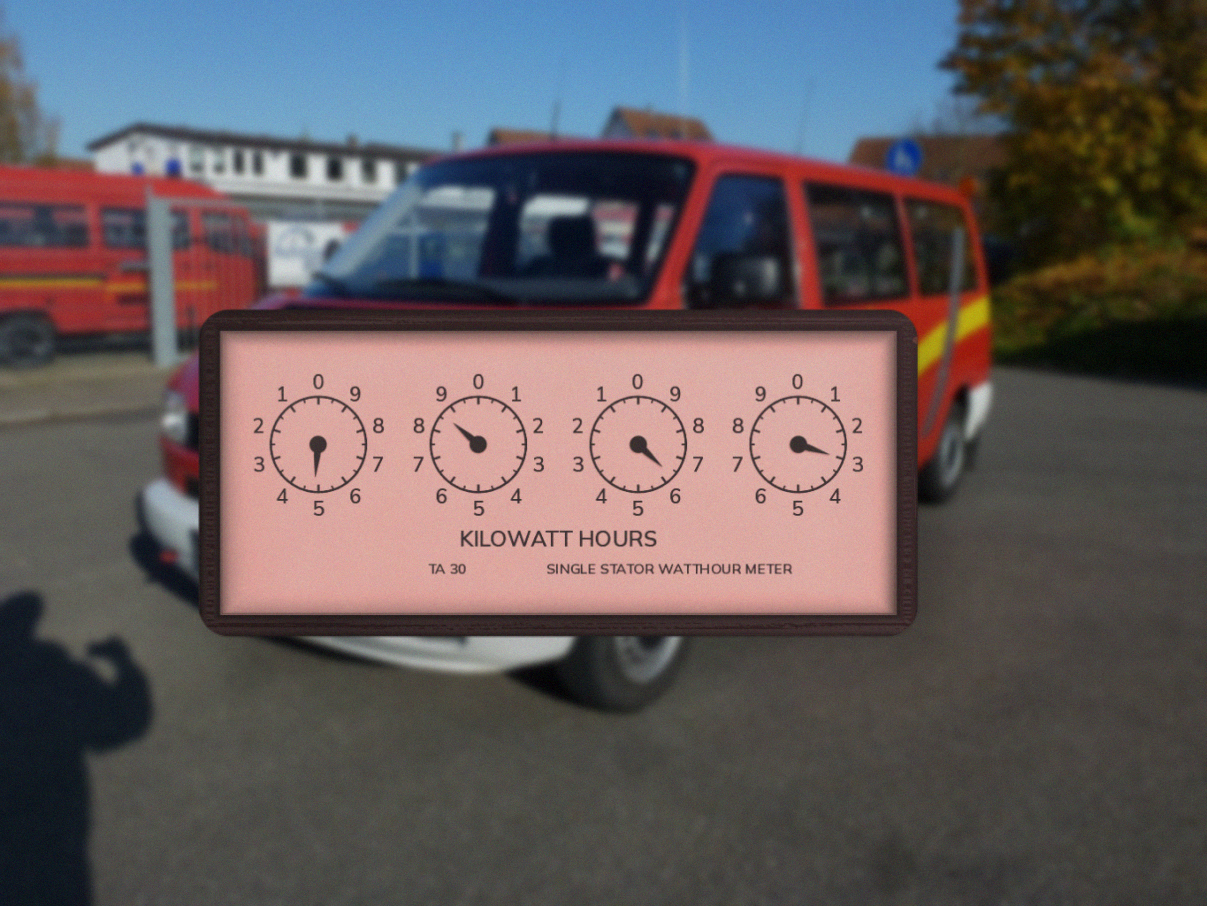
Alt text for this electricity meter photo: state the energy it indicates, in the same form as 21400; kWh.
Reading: 4863; kWh
